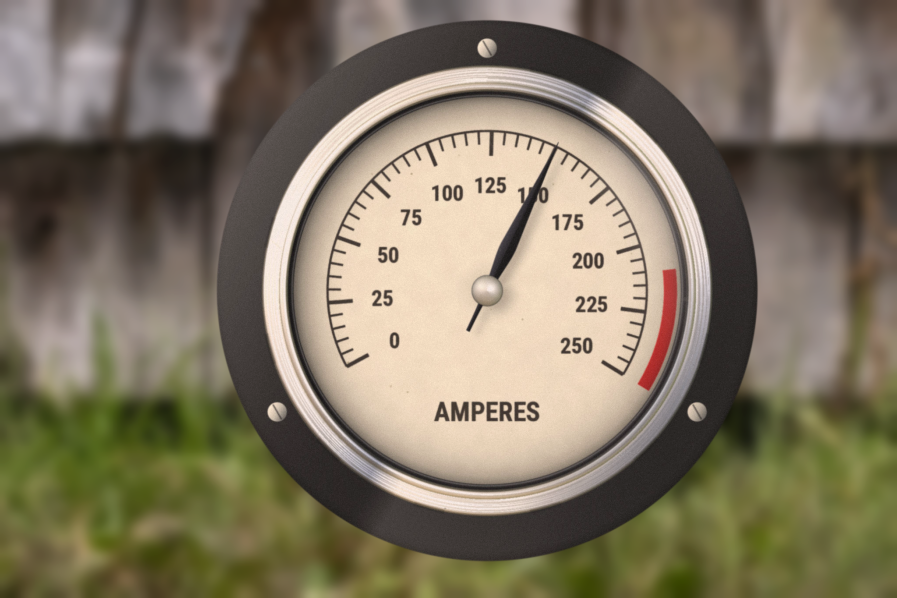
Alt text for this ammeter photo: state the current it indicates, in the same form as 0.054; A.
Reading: 150; A
